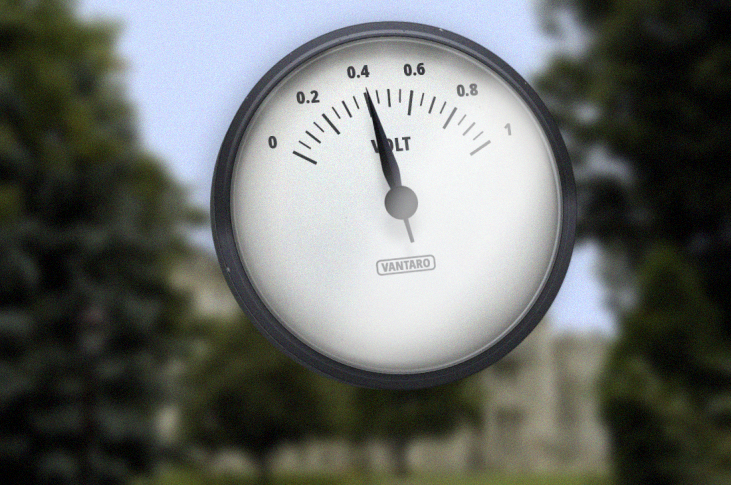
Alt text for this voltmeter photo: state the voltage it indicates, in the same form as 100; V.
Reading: 0.4; V
